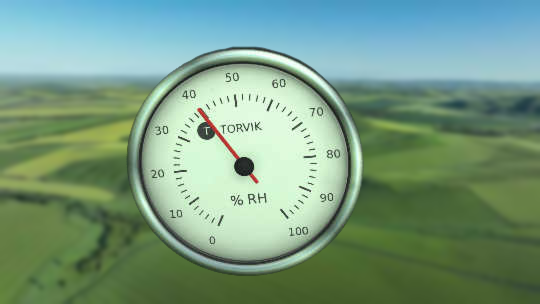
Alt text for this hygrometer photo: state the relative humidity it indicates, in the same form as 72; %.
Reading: 40; %
